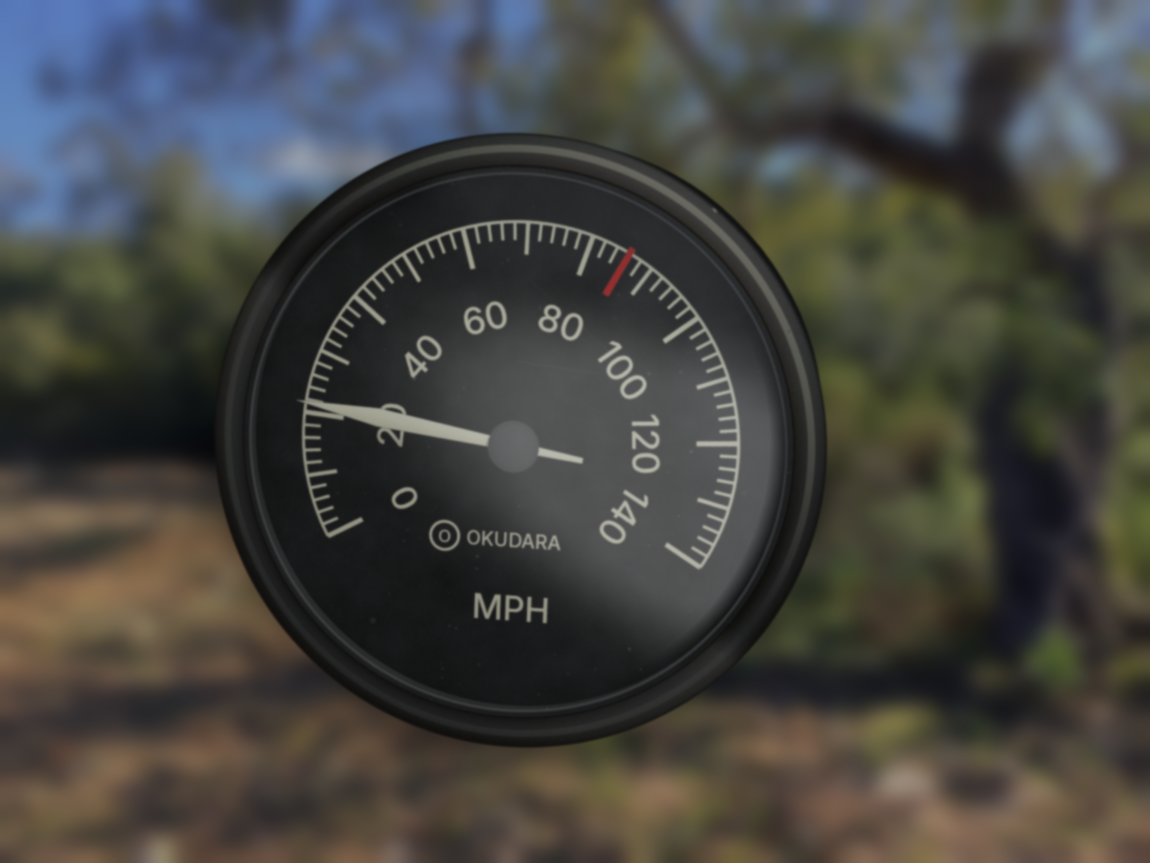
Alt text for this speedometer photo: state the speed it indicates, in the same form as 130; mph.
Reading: 22; mph
